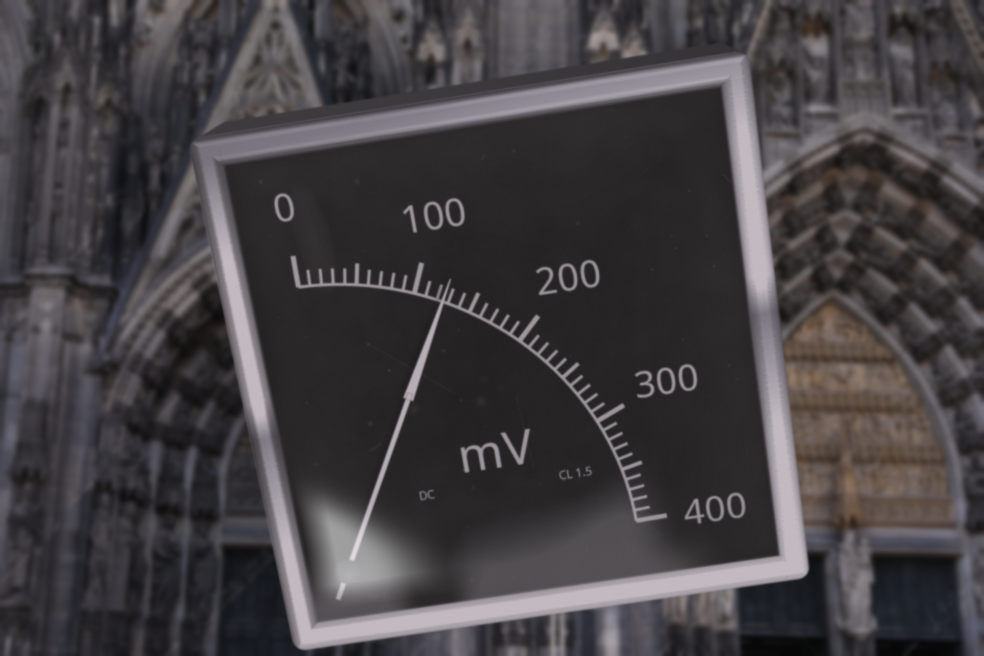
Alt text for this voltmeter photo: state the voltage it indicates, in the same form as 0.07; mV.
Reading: 125; mV
